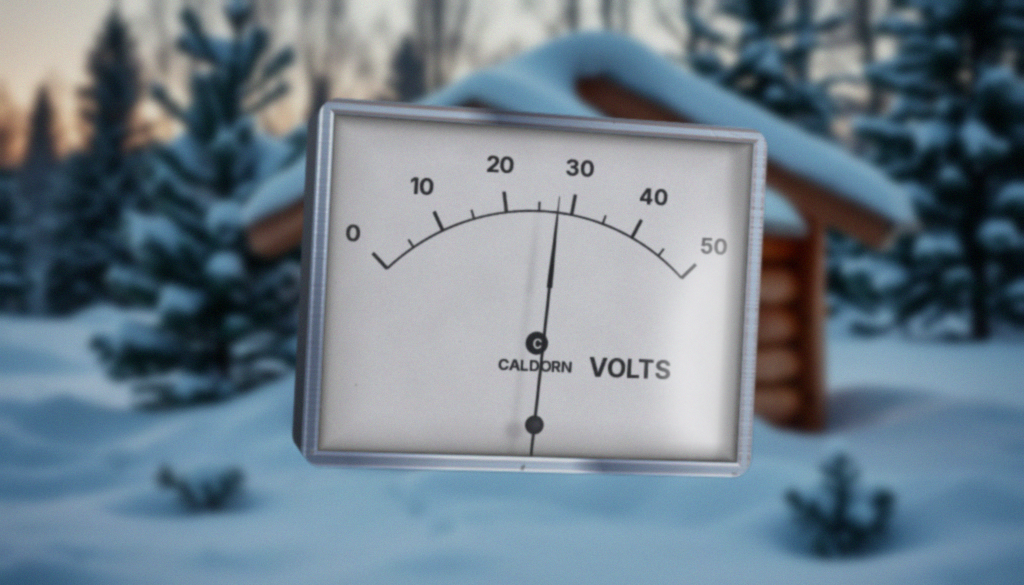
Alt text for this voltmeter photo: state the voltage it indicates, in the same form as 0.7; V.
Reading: 27.5; V
